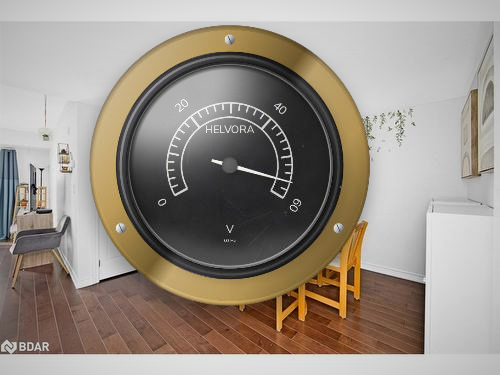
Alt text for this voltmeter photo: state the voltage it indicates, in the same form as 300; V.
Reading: 56; V
